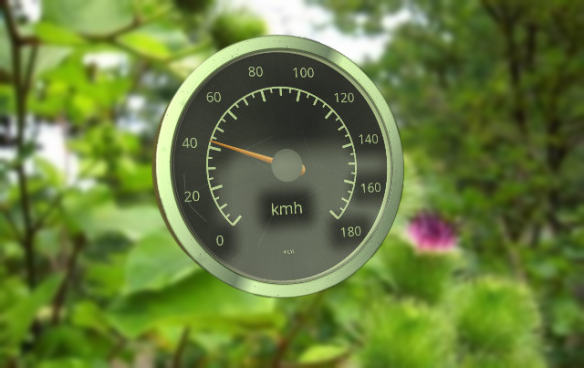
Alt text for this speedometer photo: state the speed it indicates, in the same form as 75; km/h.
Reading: 42.5; km/h
